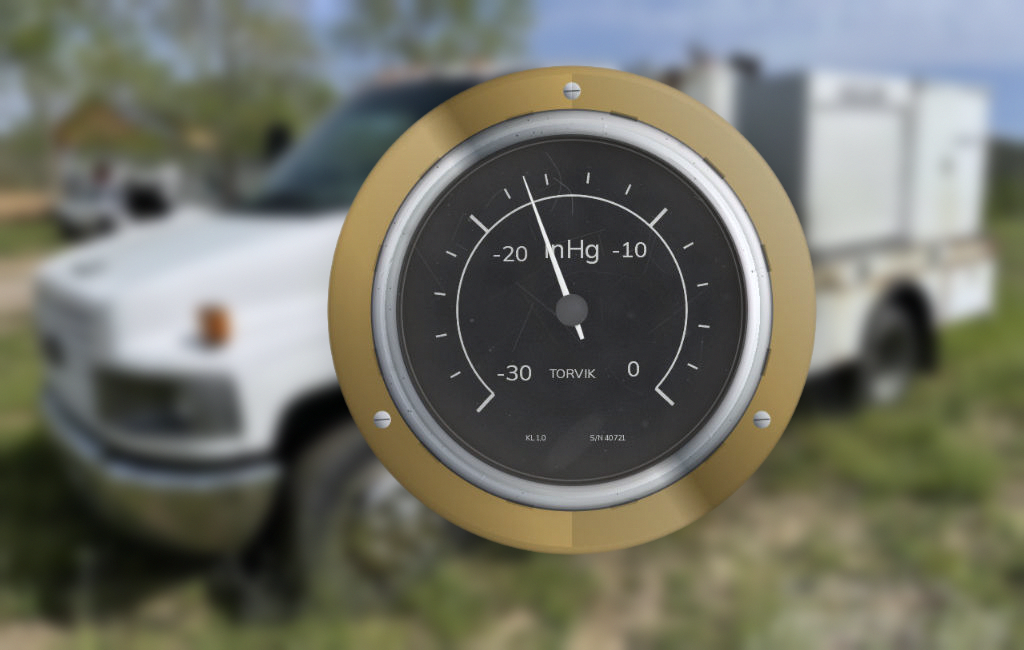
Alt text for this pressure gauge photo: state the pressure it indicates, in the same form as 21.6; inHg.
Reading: -17; inHg
